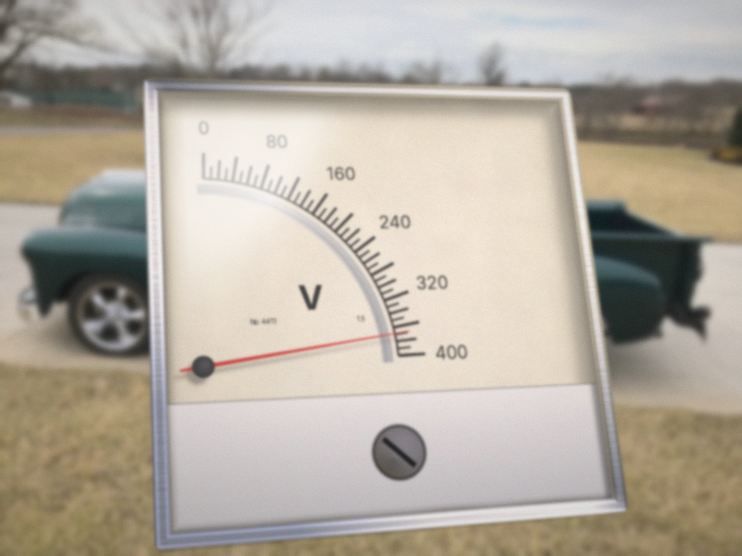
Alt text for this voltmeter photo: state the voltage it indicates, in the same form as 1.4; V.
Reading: 370; V
